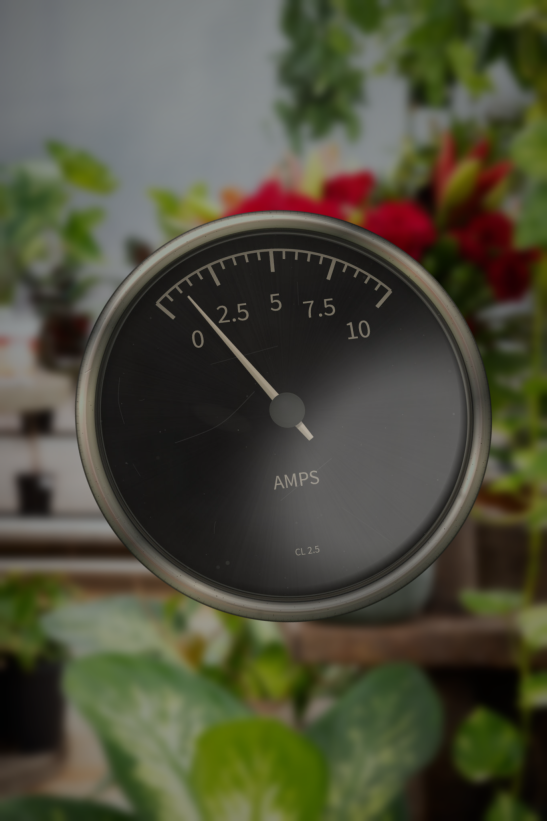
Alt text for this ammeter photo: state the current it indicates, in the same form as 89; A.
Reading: 1; A
